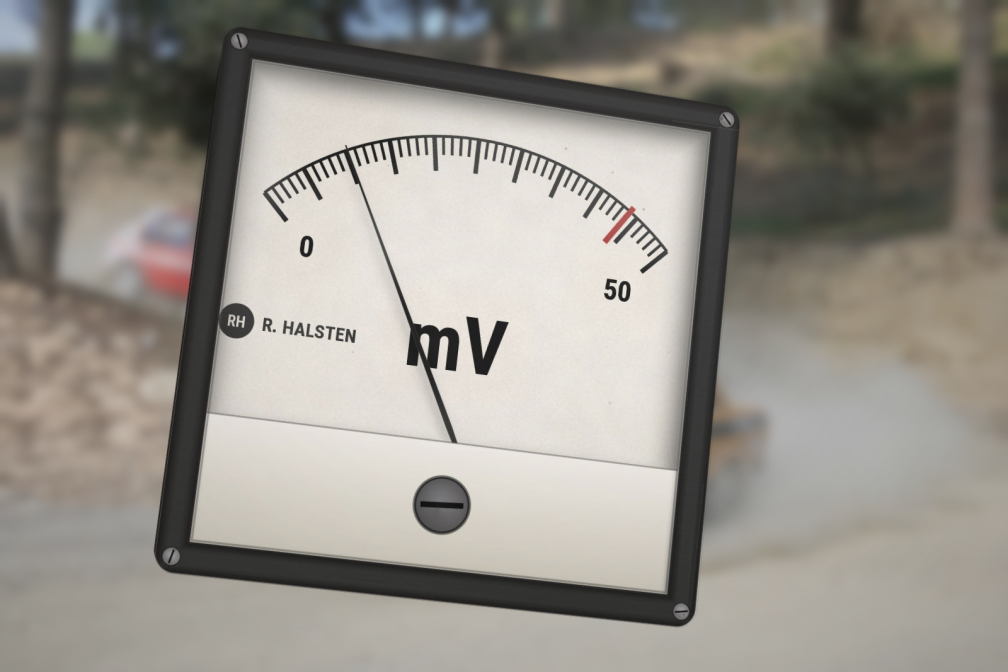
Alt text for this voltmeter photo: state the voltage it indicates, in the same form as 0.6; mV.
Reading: 10; mV
